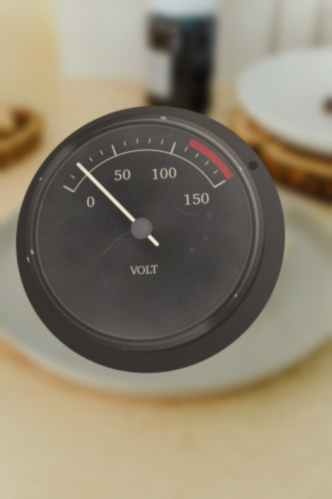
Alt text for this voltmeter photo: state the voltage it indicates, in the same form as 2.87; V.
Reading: 20; V
